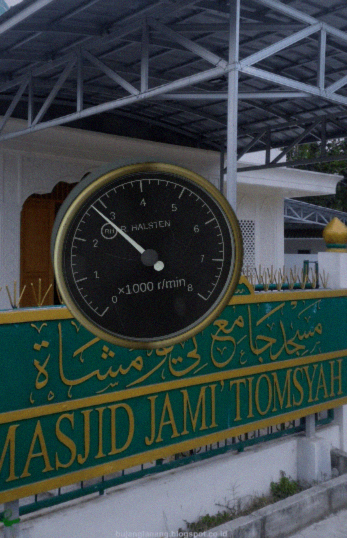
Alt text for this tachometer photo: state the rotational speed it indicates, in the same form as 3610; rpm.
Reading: 2800; rpm
